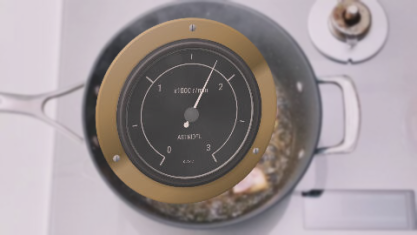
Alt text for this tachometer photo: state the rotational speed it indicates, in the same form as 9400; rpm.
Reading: 1750; rpm
